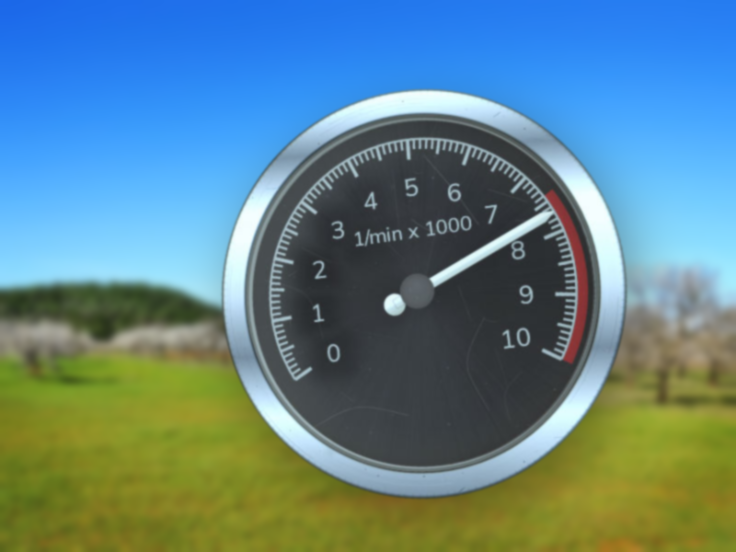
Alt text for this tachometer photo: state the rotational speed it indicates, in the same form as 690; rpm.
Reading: 7700; rpm
